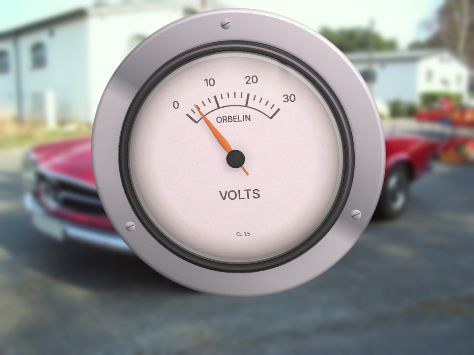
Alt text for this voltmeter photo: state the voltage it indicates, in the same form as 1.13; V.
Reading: 4; V
